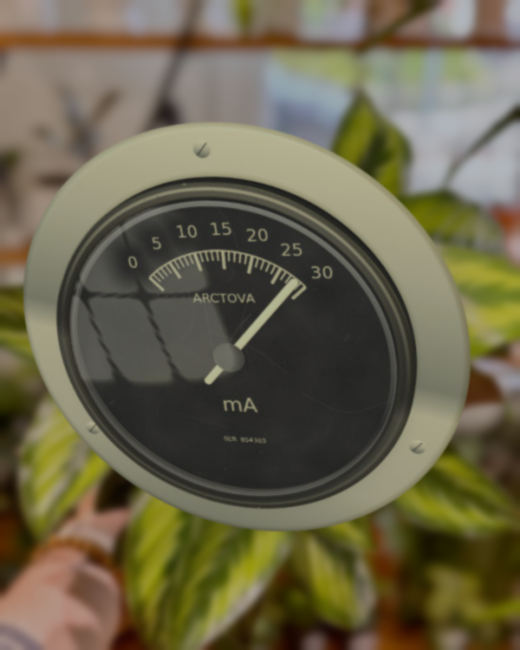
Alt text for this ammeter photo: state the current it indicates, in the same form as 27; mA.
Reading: 28; mA
